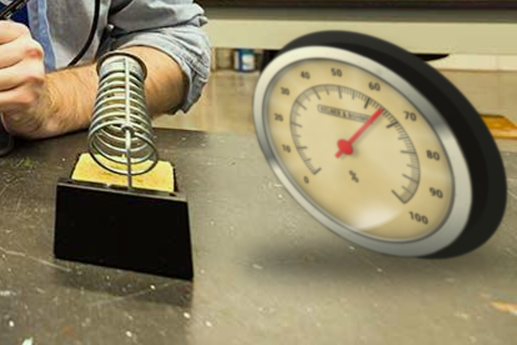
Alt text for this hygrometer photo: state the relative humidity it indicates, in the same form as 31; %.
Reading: 65; %
